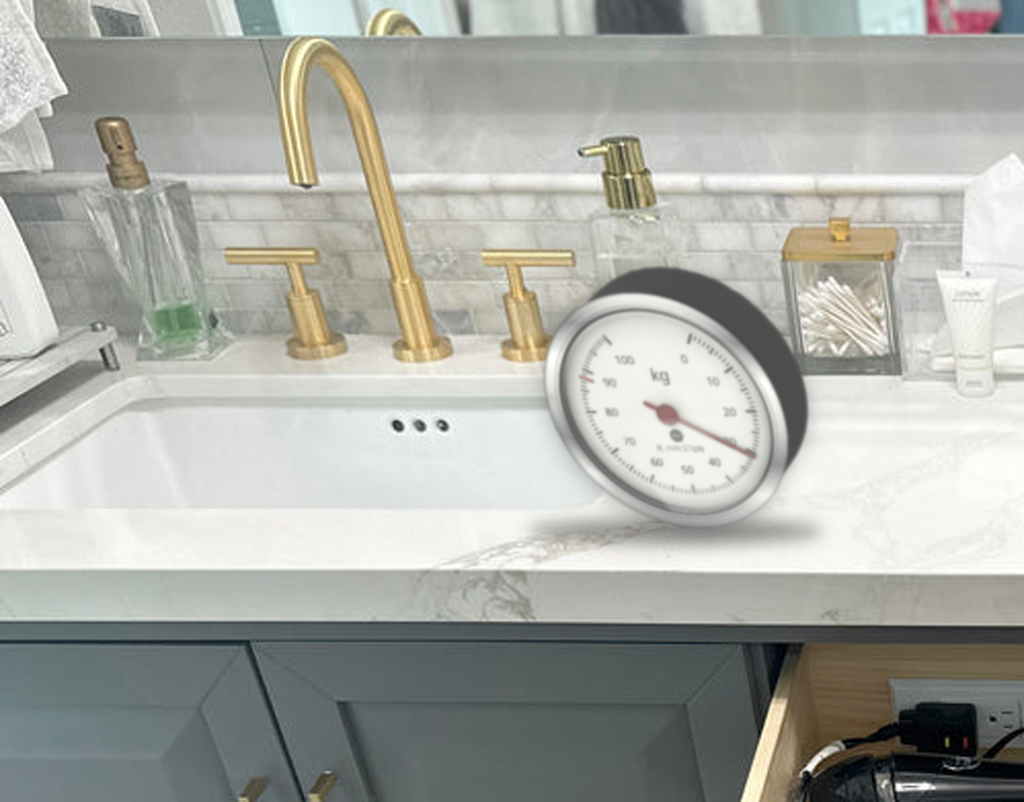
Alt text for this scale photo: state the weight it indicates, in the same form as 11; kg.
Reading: 30; kg
